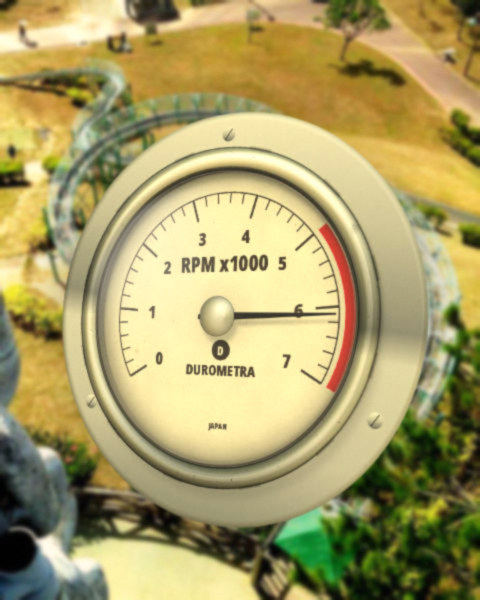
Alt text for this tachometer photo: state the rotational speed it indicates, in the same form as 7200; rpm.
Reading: 6100; rpm
